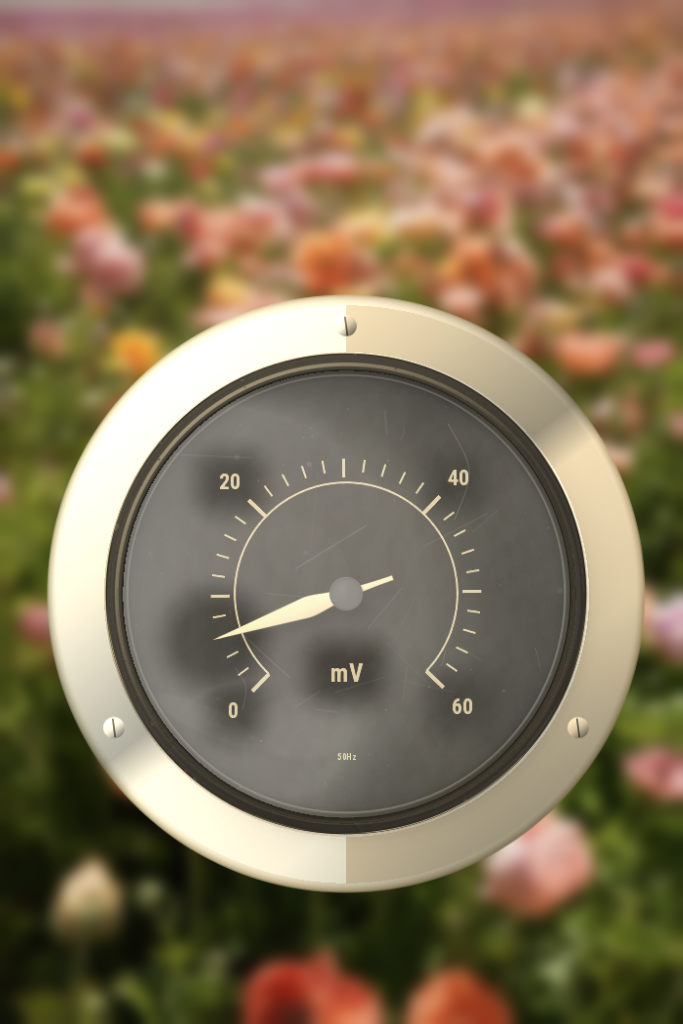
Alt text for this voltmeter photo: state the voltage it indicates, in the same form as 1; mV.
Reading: 6; mV
